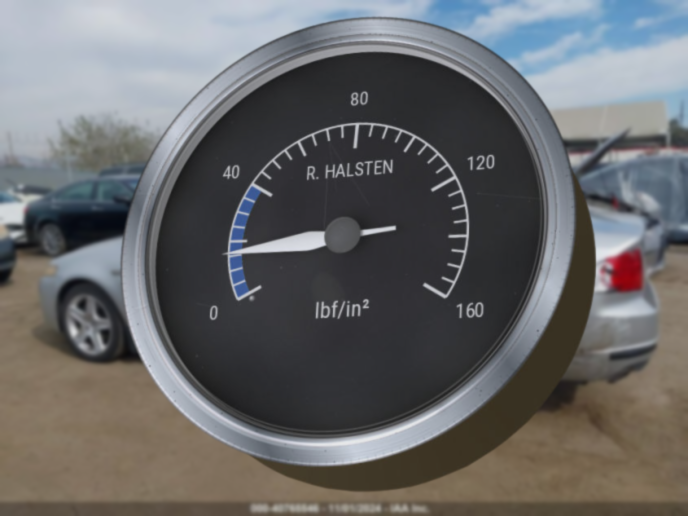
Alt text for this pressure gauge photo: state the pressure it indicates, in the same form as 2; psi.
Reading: 15; psi
